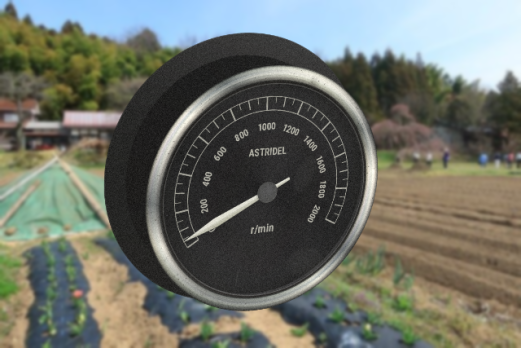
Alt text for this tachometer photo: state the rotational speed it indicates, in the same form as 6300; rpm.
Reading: 50; rpm
